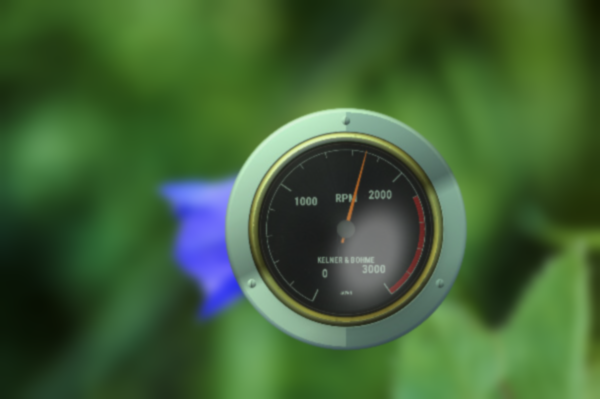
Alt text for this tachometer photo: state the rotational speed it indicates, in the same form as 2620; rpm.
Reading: 1700; rpm
